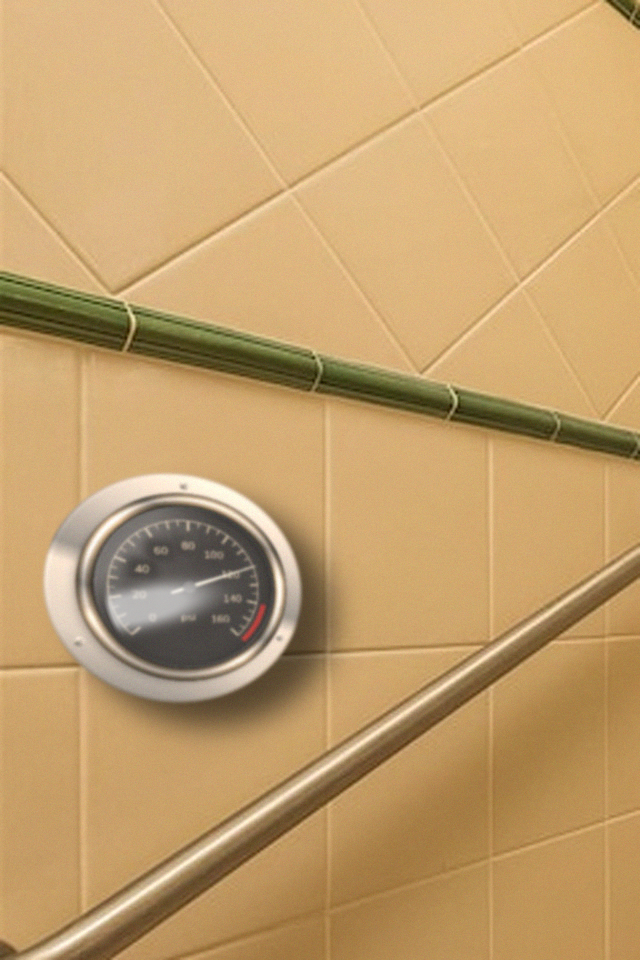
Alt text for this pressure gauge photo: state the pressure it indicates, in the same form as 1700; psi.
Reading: 120; psi
